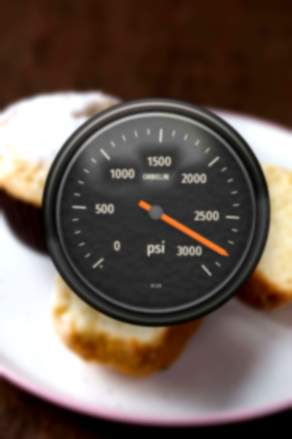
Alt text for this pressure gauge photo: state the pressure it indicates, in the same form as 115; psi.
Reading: 2800; psi
